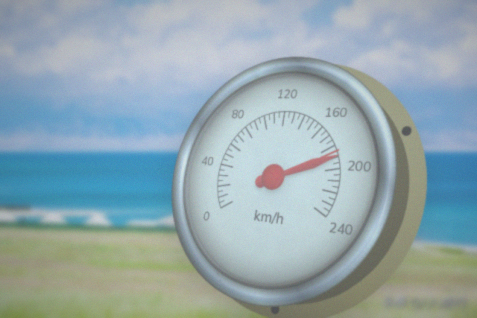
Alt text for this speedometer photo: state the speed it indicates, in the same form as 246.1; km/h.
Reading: 190; km/h
